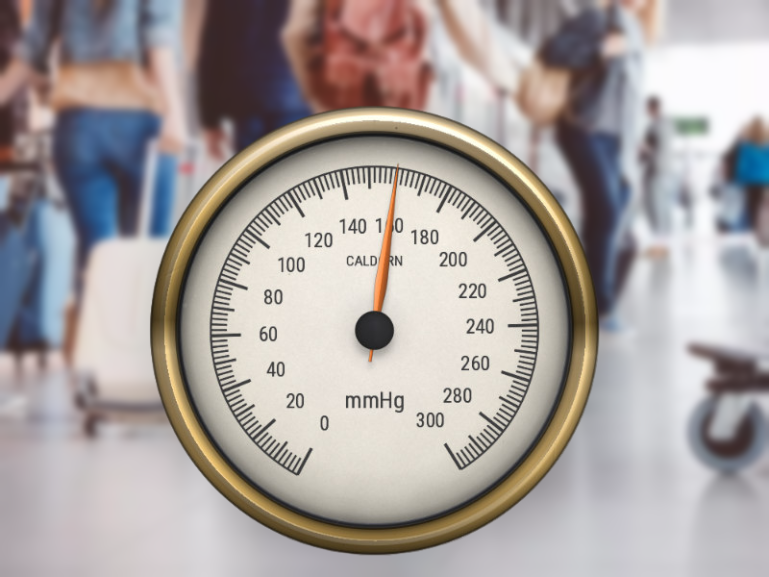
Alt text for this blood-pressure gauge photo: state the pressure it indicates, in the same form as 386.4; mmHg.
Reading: 160; mmHg
